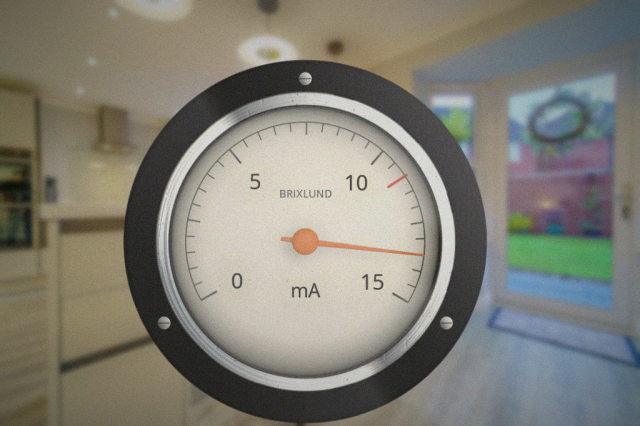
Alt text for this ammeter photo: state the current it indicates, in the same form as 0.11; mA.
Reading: 13.5; mA
